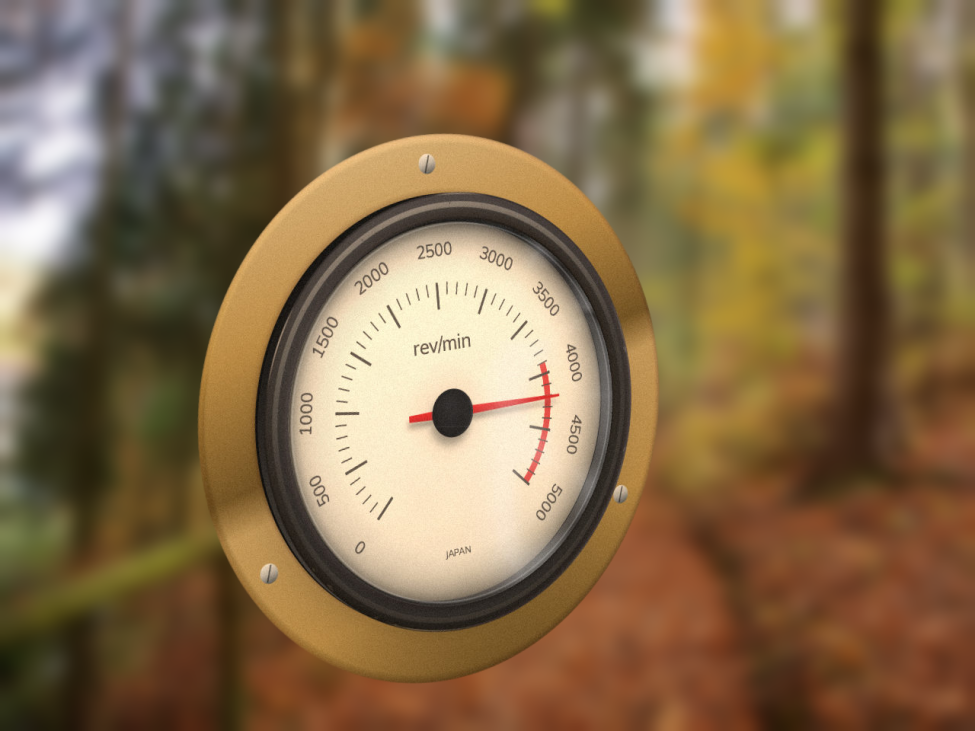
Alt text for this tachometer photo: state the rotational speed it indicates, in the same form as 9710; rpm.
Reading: 4200; rpm
